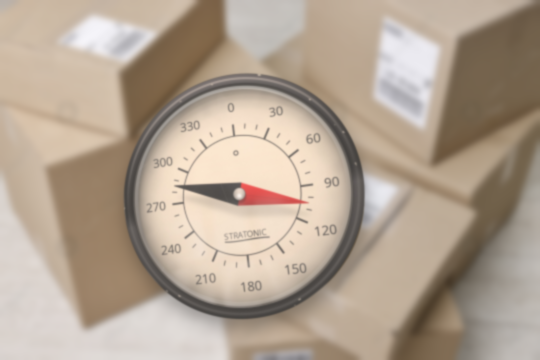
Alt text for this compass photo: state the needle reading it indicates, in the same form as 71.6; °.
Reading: 105; °
